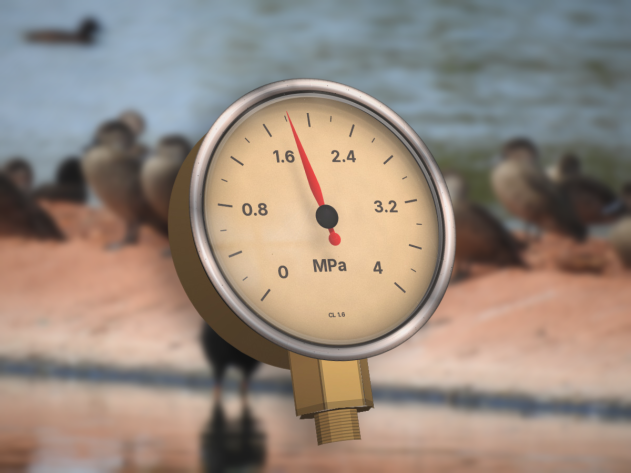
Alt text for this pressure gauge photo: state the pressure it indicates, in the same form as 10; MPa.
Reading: 1.8; MPa
